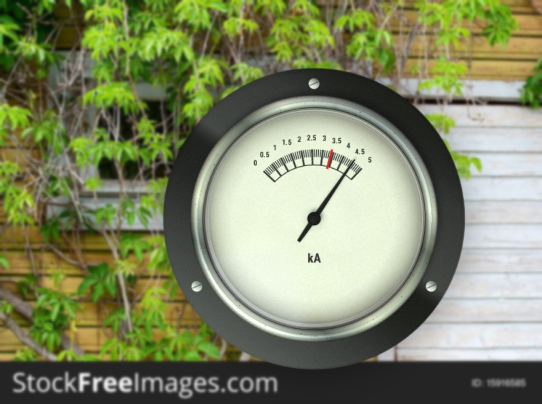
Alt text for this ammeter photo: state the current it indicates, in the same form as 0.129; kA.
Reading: 4.5; kA
